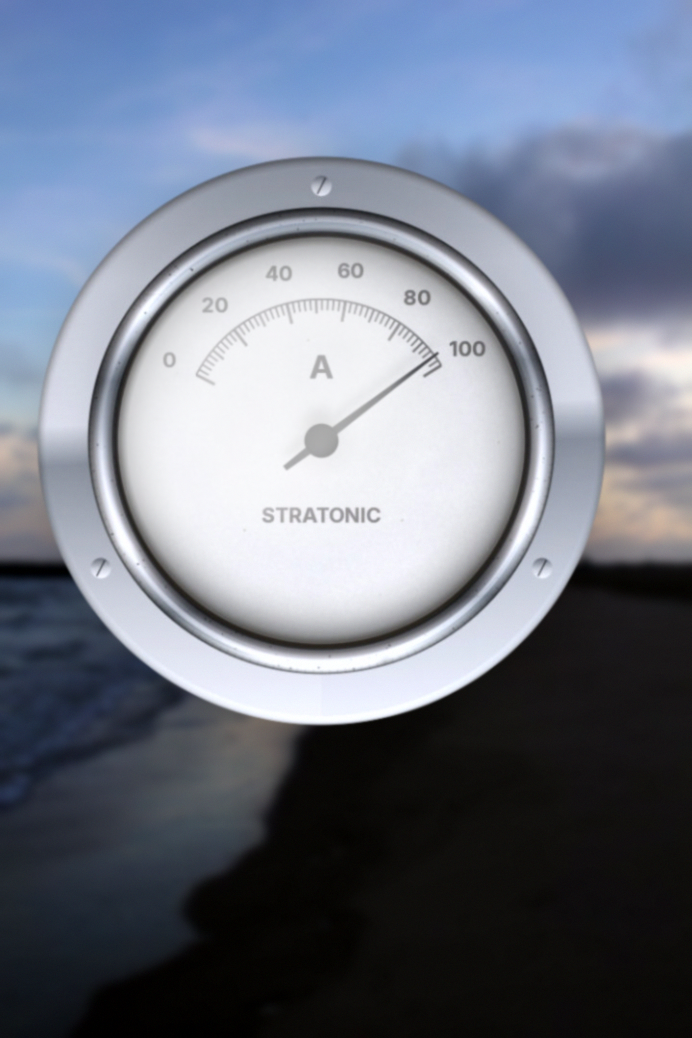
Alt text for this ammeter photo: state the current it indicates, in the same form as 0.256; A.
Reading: 96; A
